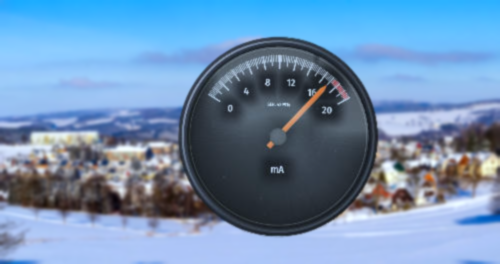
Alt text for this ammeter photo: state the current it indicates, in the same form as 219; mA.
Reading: 17; mA
